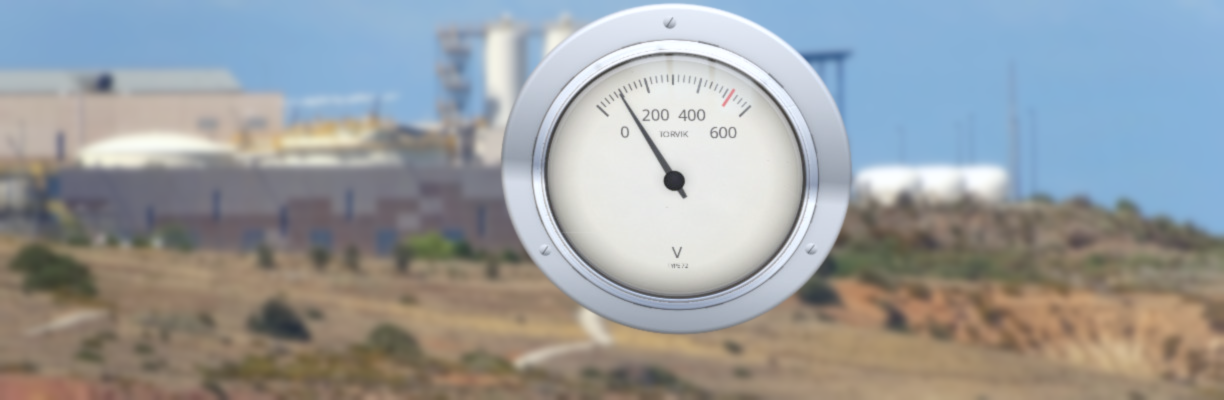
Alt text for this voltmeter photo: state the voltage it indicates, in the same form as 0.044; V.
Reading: 100; V
